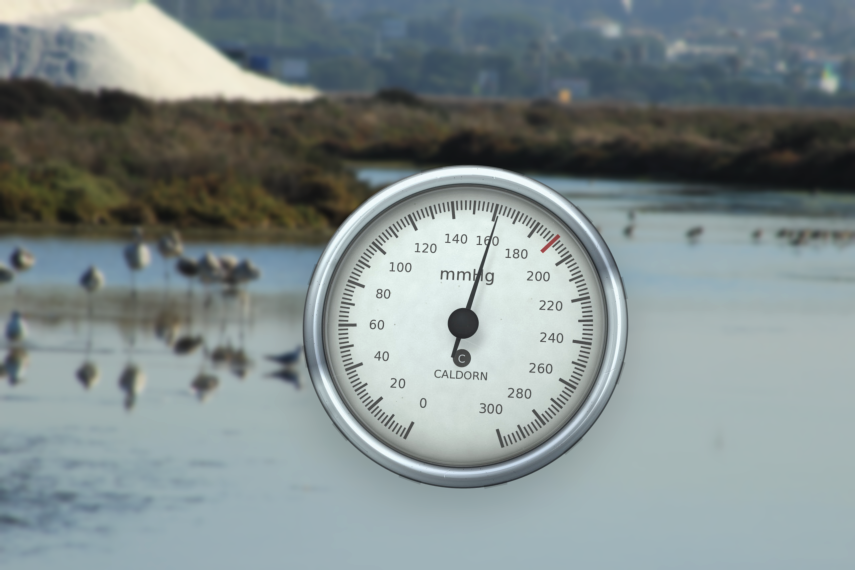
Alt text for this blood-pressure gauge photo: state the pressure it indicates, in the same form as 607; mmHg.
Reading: 162; mmHg
